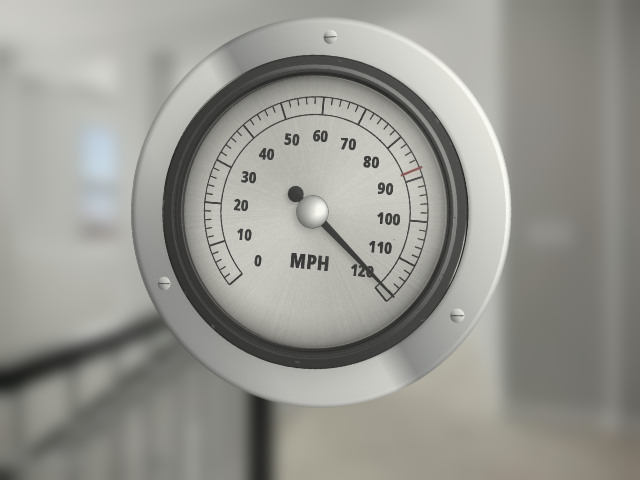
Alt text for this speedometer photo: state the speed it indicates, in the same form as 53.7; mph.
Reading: 118; mph
